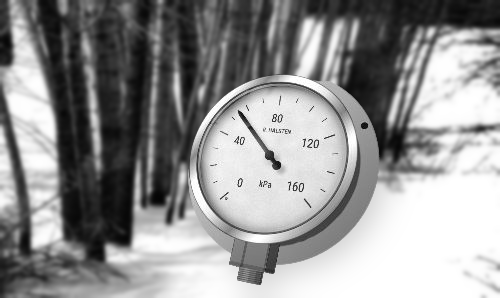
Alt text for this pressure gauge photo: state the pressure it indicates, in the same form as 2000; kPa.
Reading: 55; kPa
